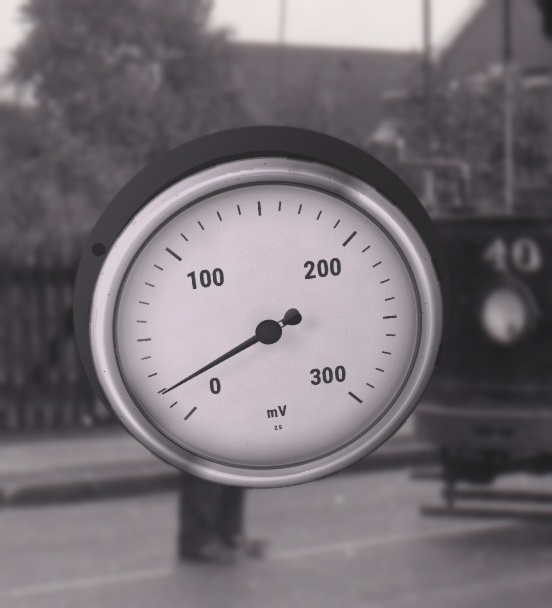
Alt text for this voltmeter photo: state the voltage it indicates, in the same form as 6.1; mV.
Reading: 20; mV
